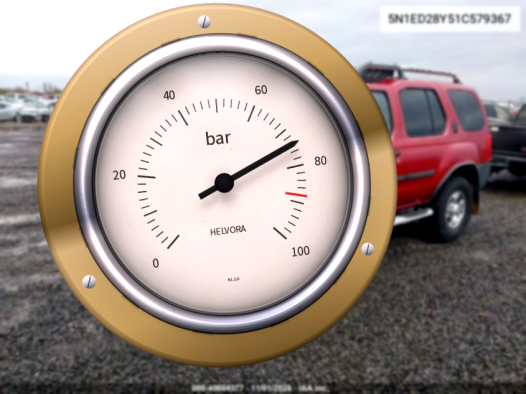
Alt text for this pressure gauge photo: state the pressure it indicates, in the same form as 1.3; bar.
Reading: 74; bar
